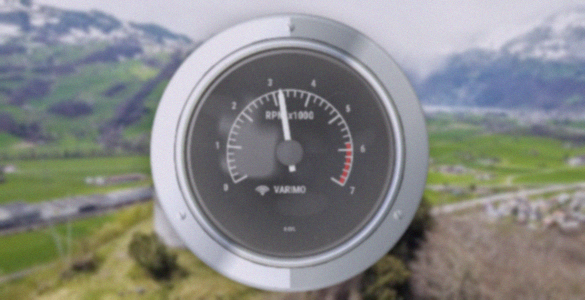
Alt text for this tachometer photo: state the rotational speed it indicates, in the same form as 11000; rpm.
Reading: 3200; rpm
